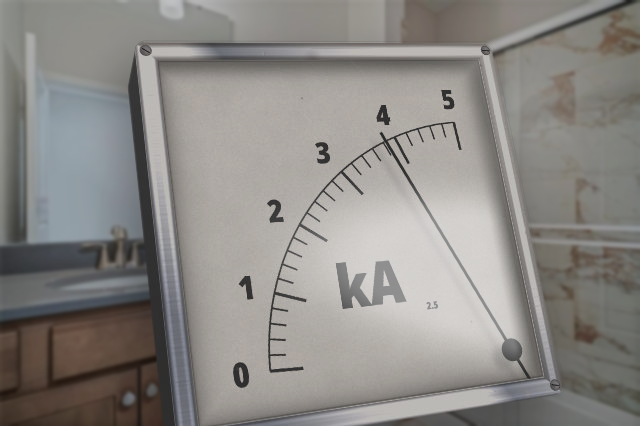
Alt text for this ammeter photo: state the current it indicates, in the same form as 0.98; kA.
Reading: 3.8; kA
